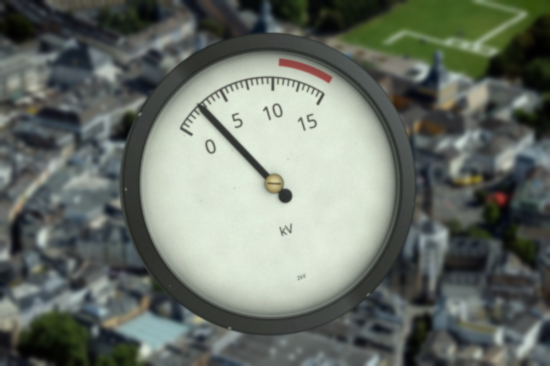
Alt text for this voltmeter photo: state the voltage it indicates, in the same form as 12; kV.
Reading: 2.5; kV
